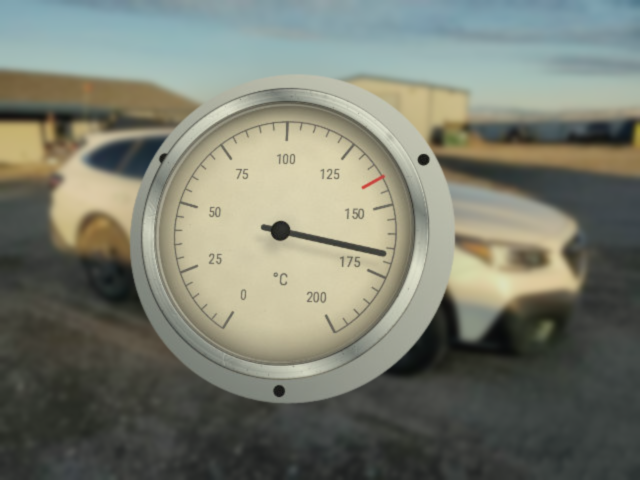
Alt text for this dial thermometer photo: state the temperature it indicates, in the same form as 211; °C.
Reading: 167.5; °C
